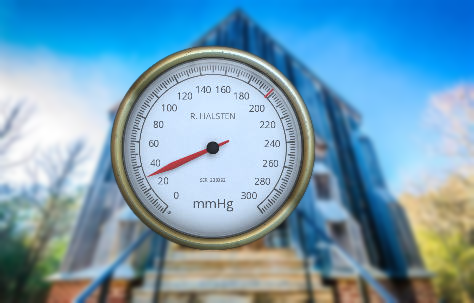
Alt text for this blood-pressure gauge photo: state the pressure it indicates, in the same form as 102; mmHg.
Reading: 30; mmHg
